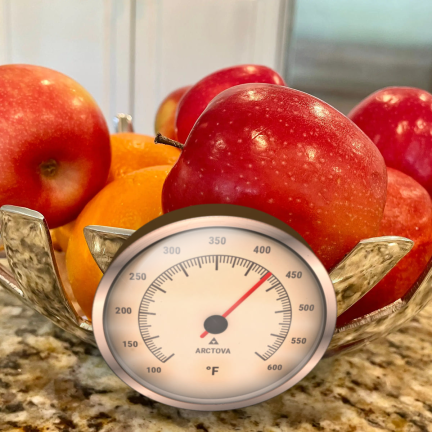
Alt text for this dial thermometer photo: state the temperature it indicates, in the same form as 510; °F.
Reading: 425; °F
